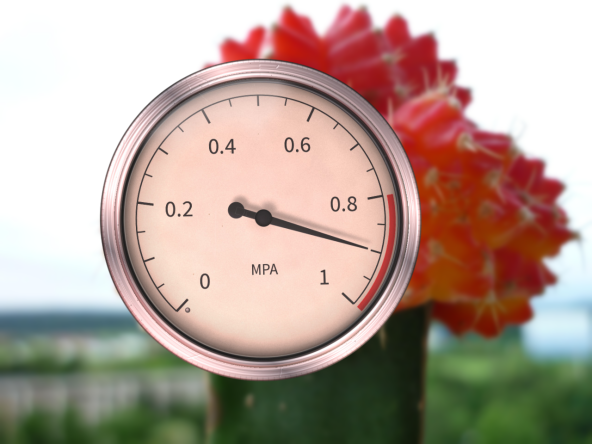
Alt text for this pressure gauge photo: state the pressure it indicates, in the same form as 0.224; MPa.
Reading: 0.9; MPa
